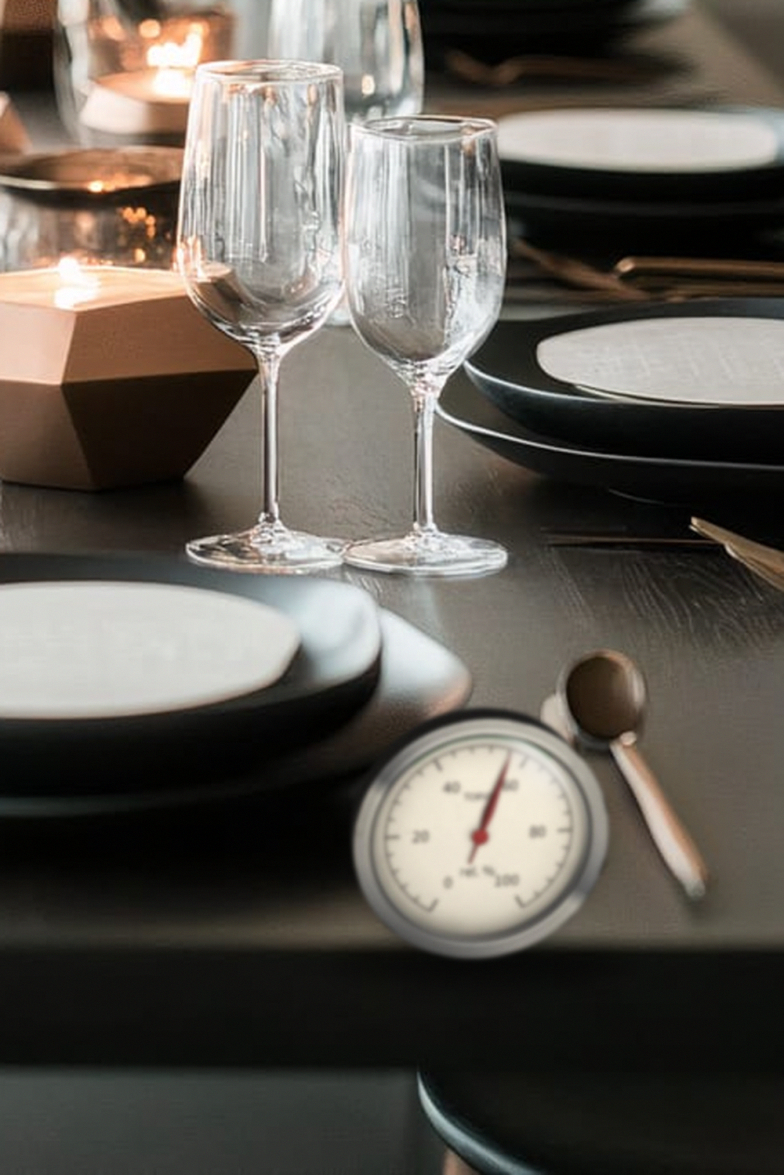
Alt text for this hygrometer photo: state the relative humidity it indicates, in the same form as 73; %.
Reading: 56; %
